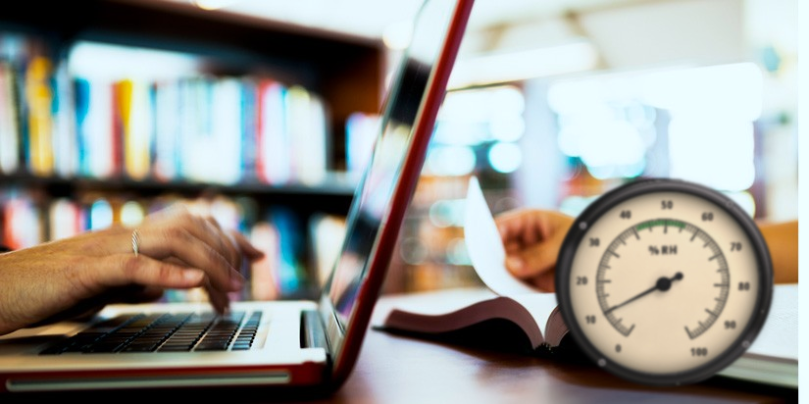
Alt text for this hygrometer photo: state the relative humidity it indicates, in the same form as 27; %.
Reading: 10; %
